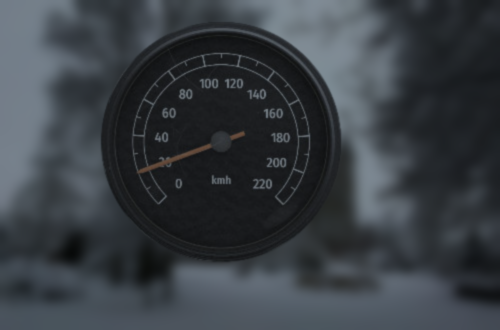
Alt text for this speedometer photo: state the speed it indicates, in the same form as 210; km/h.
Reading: 20; km/h
